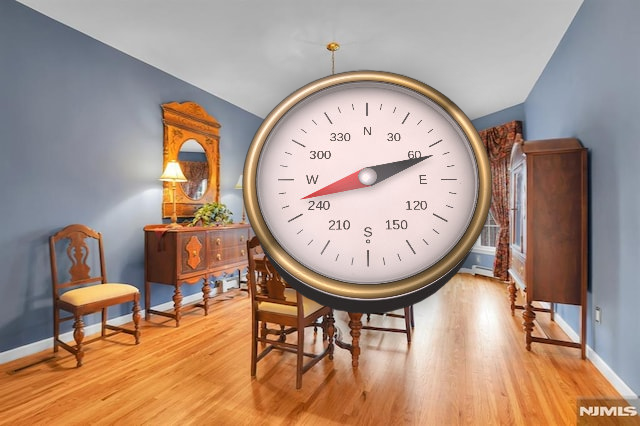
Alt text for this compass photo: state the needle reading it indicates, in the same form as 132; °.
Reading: 250; °
